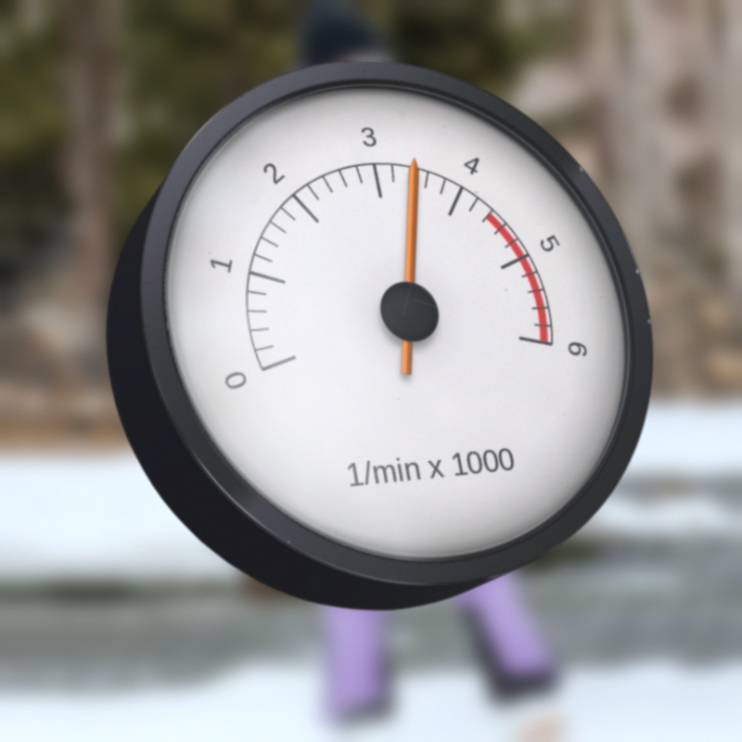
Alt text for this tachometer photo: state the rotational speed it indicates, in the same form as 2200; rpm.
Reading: 3400; rpm
